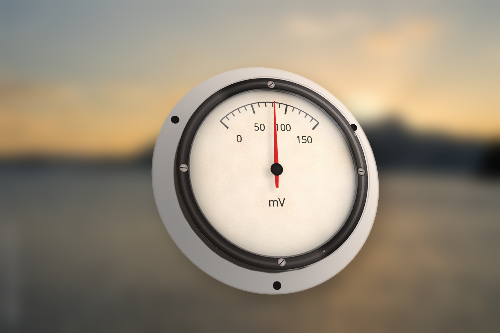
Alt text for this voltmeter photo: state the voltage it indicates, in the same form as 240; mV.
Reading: 80; mV
